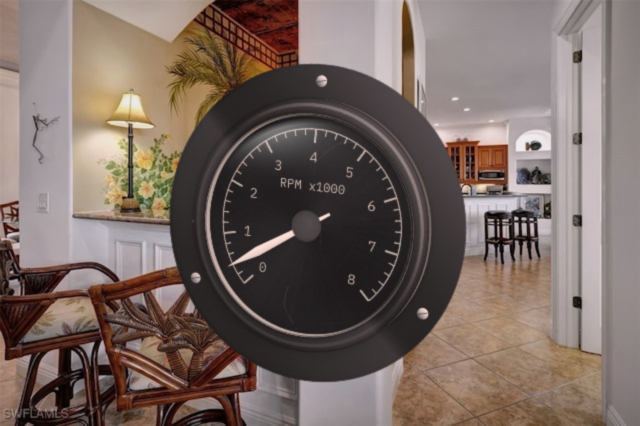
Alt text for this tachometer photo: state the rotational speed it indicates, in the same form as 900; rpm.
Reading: 400; rpm
